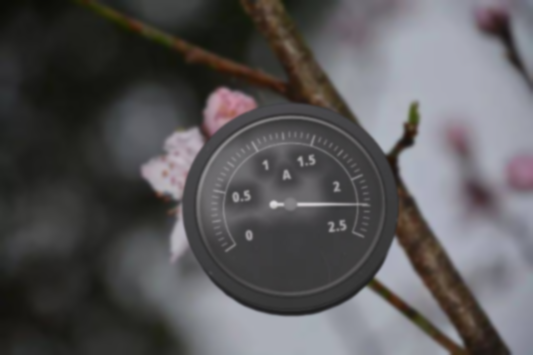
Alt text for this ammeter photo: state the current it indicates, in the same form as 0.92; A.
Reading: 2.25; A
